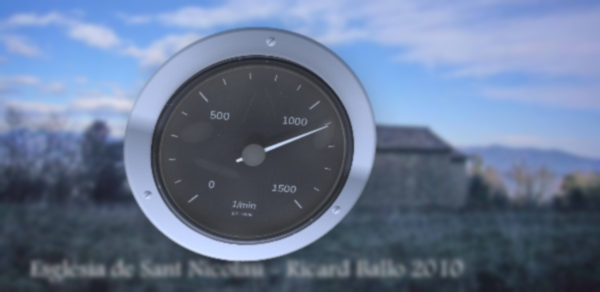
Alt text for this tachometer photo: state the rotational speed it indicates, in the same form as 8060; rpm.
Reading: 1100; rpm
